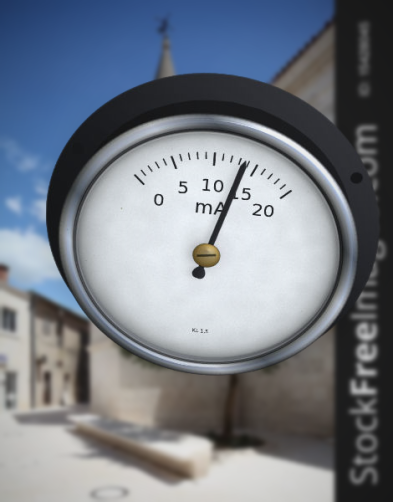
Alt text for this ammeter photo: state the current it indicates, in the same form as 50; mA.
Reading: 13.5; mA
